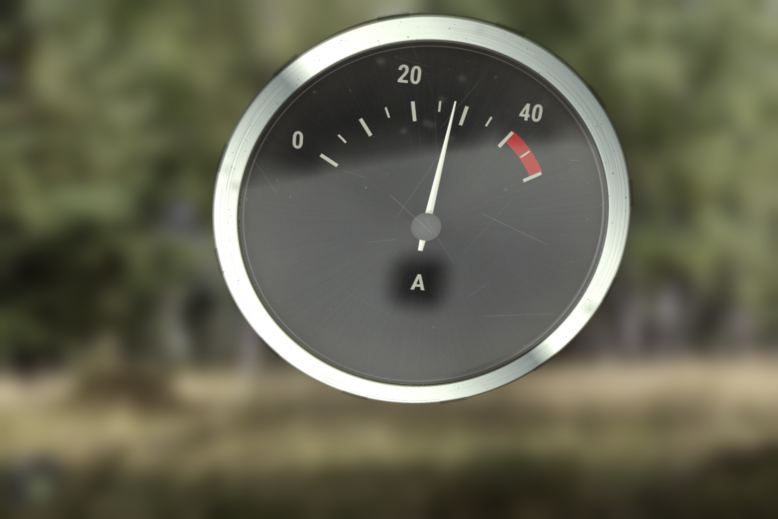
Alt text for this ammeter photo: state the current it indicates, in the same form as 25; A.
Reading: 27.5; A
